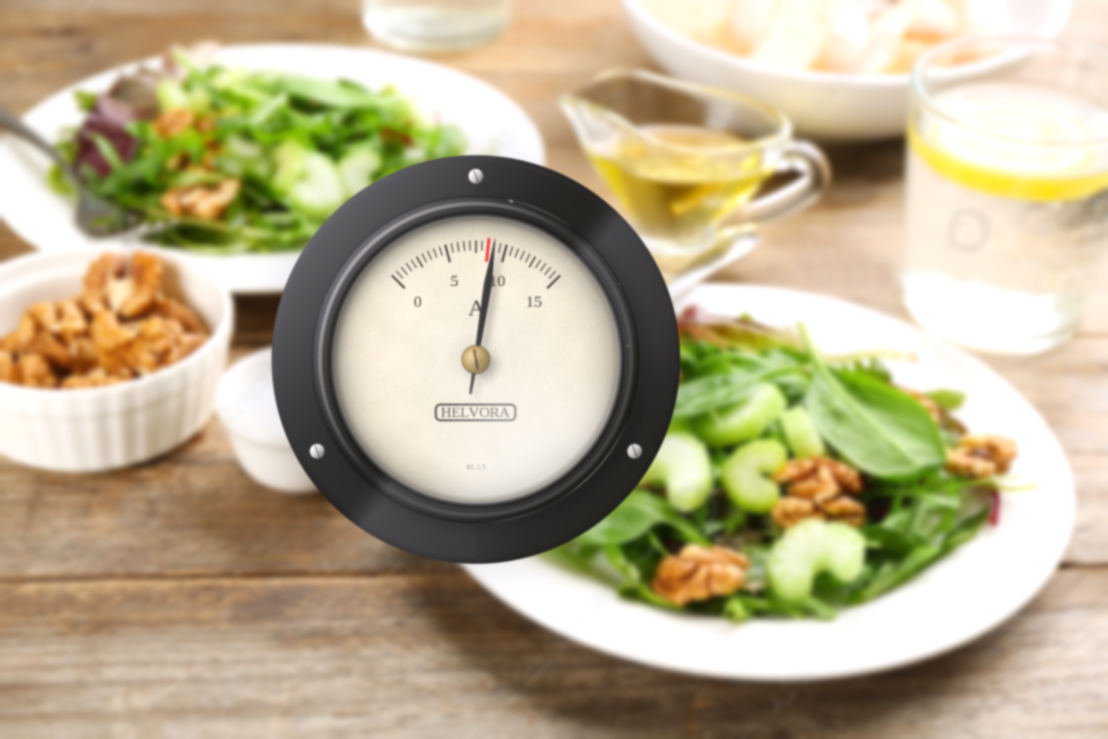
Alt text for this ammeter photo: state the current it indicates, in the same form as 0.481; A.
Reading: 9; A
